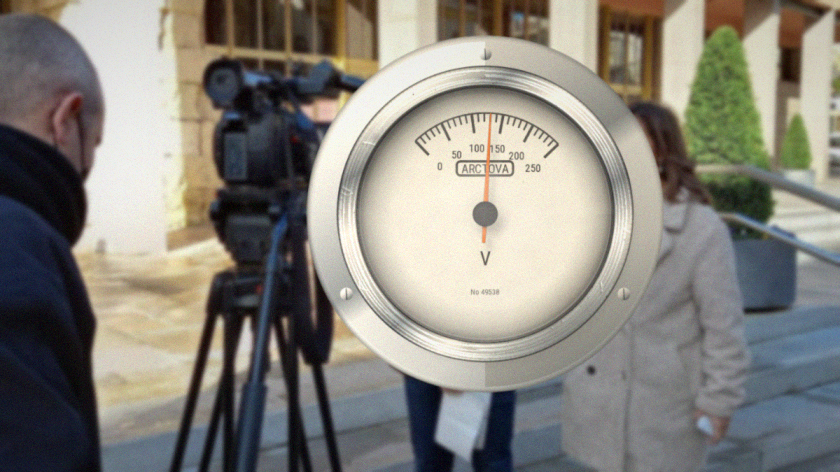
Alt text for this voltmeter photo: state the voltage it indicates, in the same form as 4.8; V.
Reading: 130; V
